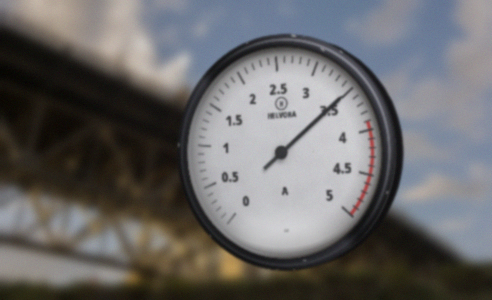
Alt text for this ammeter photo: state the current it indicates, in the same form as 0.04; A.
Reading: 3.5; A
